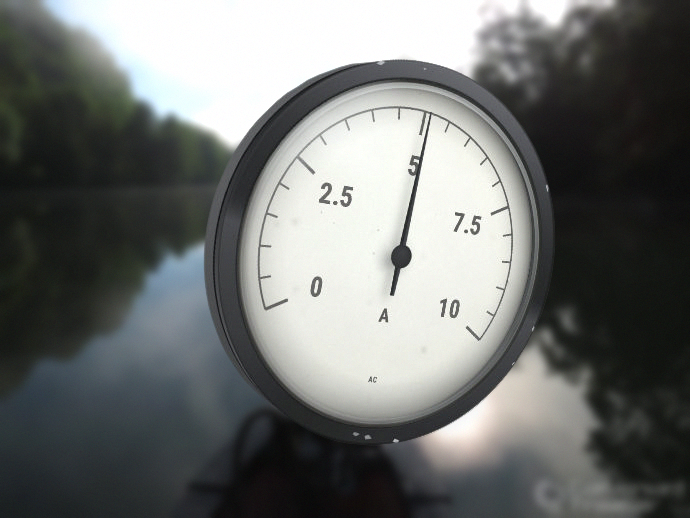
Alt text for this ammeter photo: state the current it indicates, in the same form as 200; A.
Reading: 5; A
